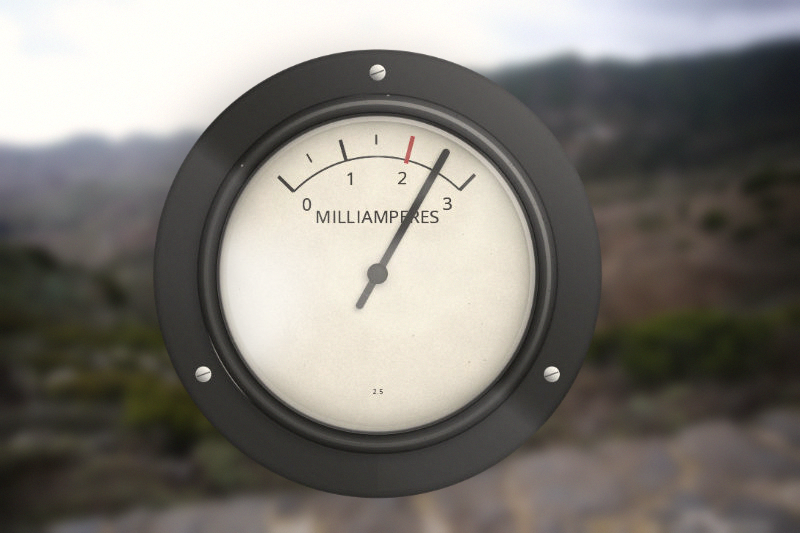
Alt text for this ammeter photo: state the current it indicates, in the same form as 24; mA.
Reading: 2.5; mA
